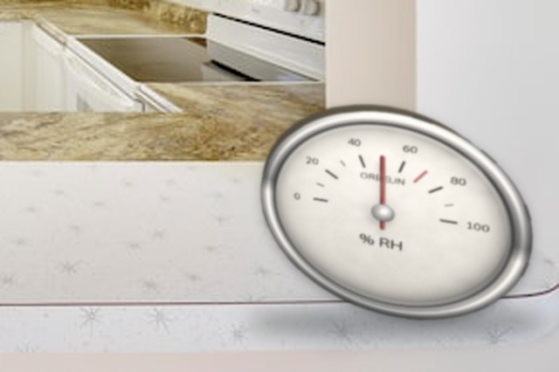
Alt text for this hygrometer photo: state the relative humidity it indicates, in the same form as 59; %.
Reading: 50; %
